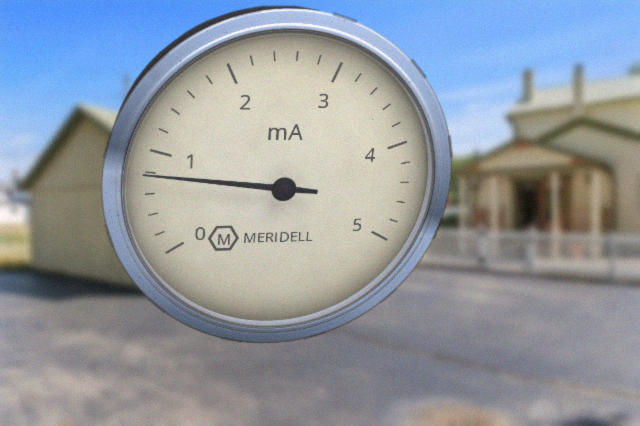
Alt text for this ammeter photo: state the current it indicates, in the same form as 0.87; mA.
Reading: 0.8; mA
